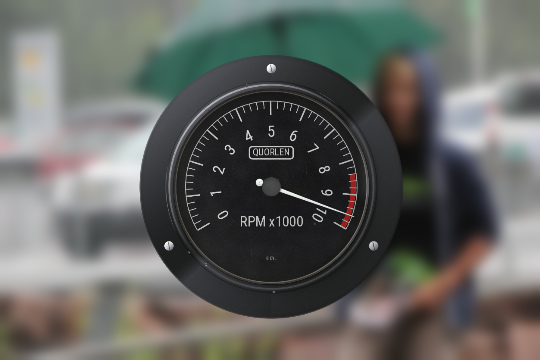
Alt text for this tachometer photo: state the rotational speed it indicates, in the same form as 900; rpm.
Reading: 9600; rpm
